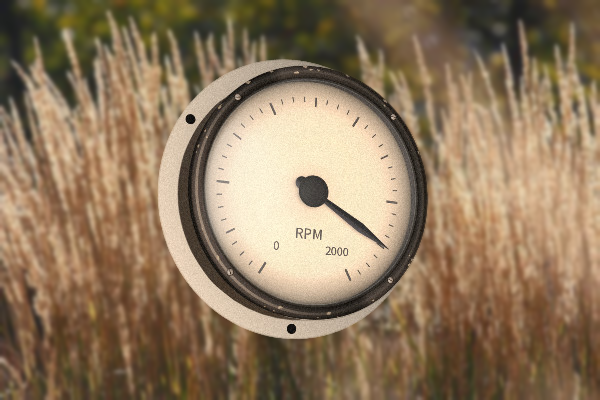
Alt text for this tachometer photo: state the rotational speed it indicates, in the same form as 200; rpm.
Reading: 1800; rpm
